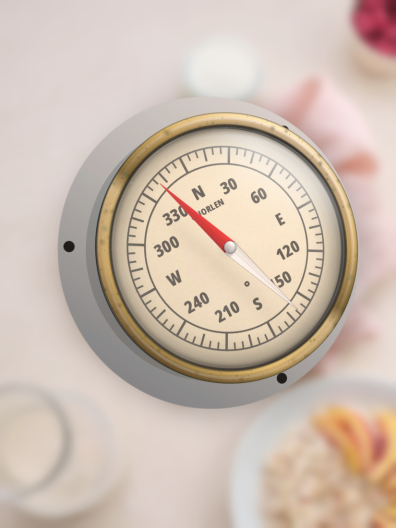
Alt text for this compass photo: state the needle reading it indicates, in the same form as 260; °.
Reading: 340; °
